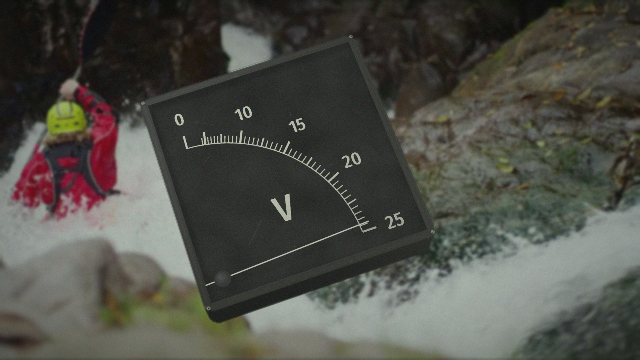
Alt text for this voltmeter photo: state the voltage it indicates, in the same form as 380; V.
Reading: 24.5; V
